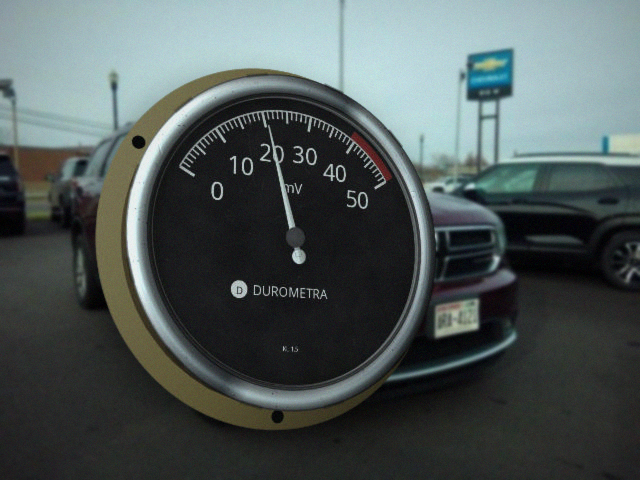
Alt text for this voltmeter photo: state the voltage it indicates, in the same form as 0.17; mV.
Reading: 20; mV
